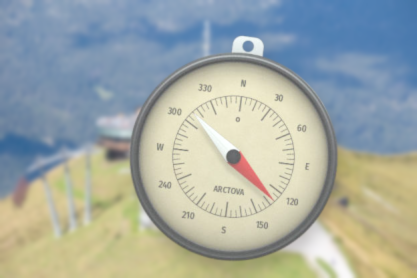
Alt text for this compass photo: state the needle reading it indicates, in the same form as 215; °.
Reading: 130; °
